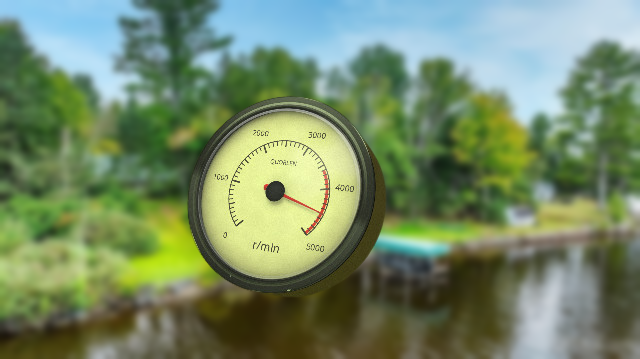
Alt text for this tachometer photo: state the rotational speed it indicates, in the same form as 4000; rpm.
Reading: 4500; rpm
